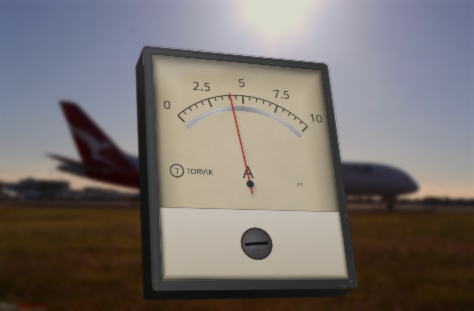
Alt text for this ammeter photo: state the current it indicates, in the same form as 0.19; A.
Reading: 4; A
